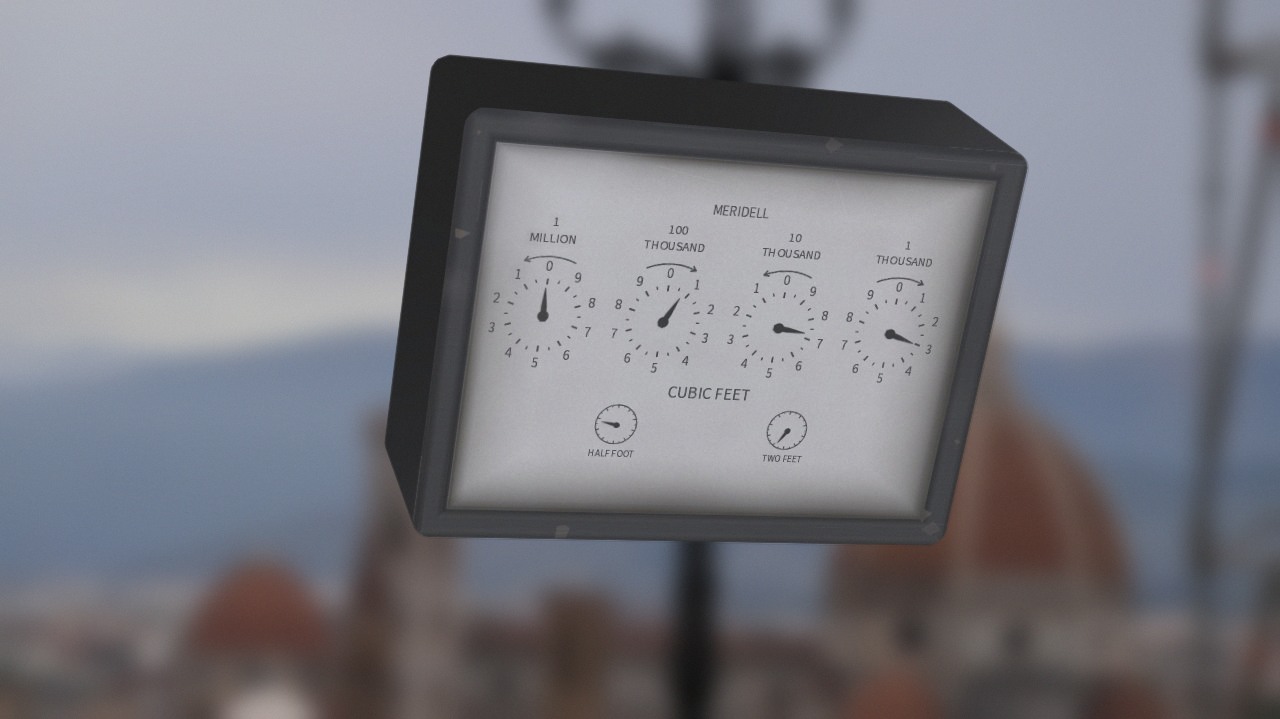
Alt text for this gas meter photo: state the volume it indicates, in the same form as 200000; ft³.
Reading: 7300; ft³
